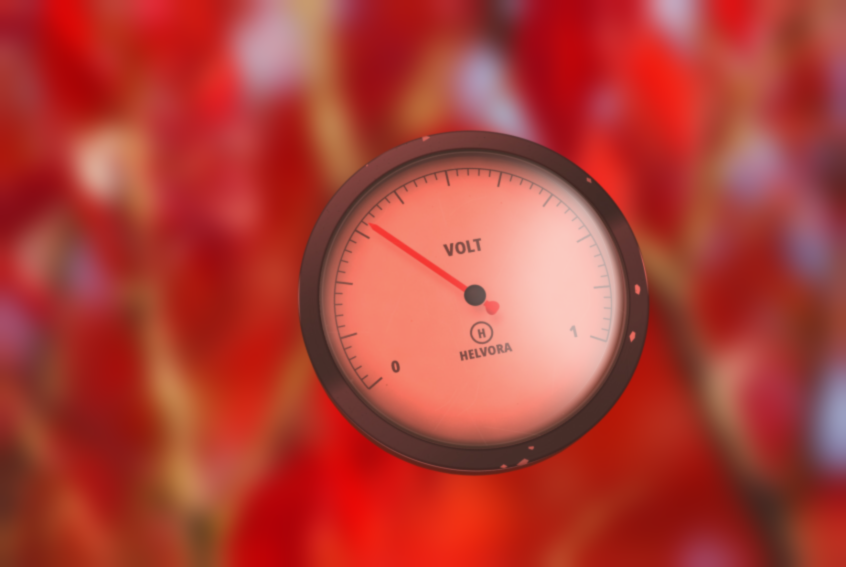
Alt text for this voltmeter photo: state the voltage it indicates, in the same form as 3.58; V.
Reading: 0.32; V
